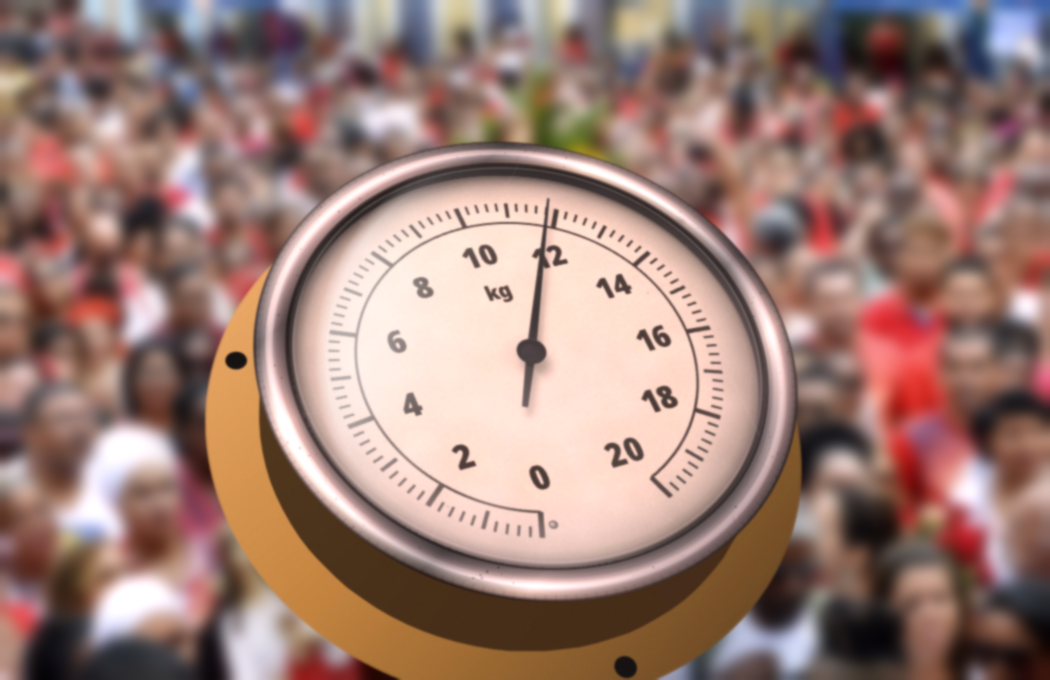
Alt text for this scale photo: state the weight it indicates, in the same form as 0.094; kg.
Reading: 11.8; kg
